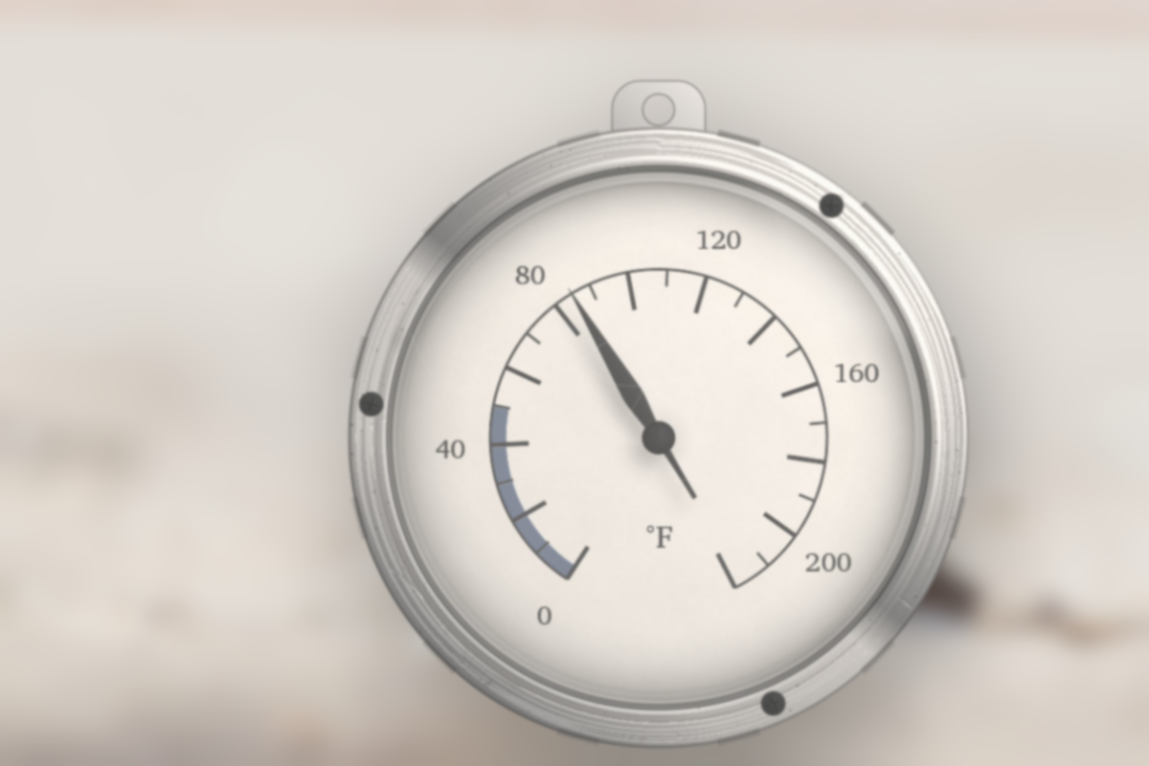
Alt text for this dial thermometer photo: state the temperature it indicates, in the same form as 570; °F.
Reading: 85; °F
